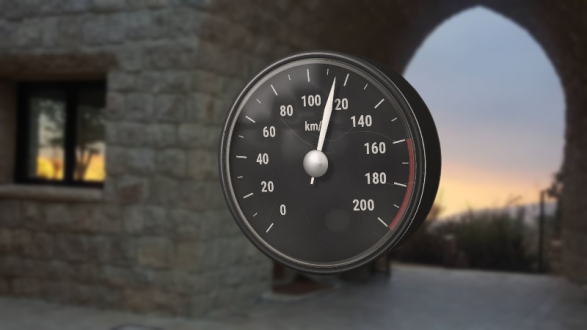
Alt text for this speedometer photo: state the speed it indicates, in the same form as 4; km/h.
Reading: 115; km/h
